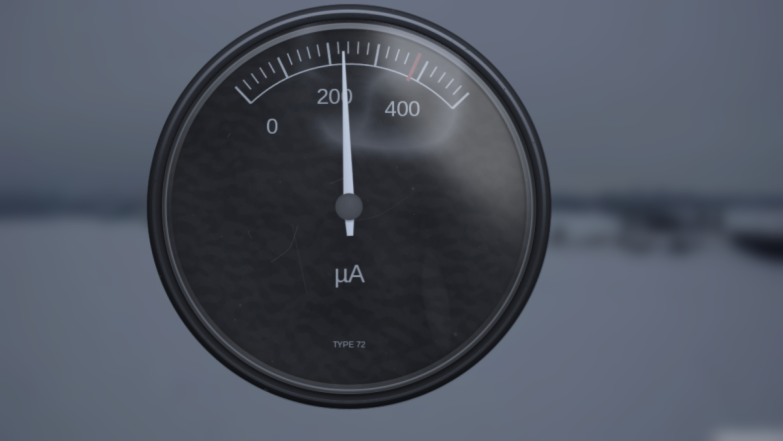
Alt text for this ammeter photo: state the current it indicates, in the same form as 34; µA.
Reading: 230; µA
